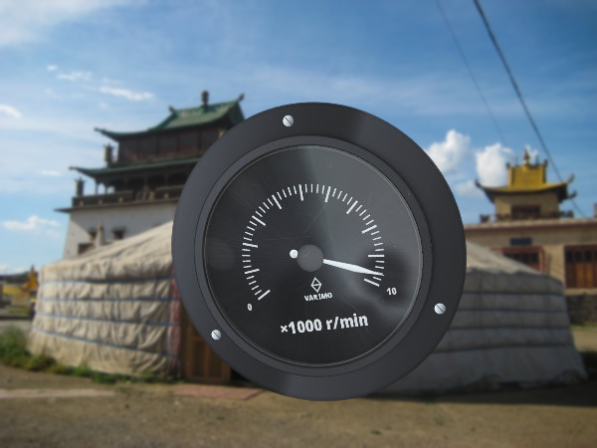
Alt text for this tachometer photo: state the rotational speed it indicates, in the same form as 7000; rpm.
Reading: 9600; rpm
